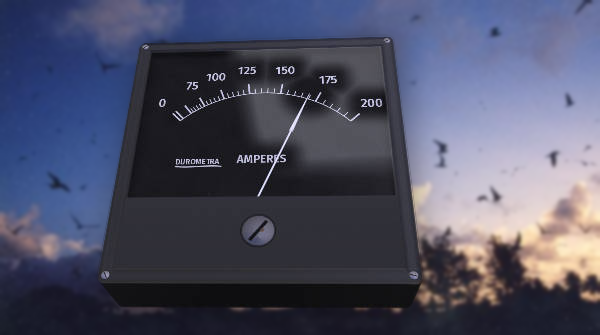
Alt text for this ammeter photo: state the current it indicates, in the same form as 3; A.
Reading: 170; A
